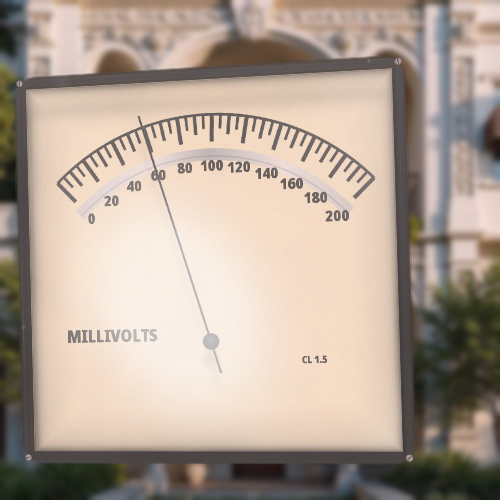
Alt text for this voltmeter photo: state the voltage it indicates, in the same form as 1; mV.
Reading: 60; mV
